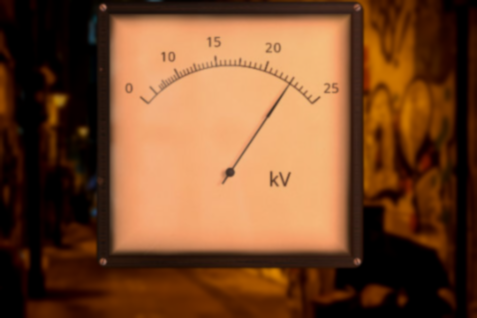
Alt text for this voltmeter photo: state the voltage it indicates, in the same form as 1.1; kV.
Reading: 22.5; kV
